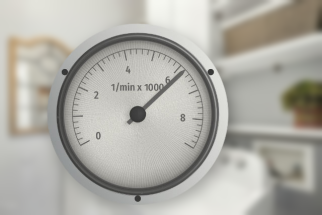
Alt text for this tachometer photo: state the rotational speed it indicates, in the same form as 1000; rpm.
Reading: 6200; rpm
